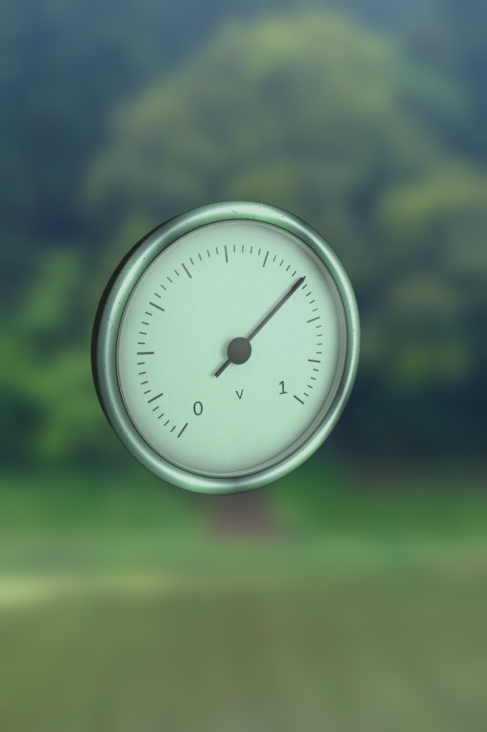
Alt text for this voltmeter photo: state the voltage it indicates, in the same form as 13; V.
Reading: 0.7; V
